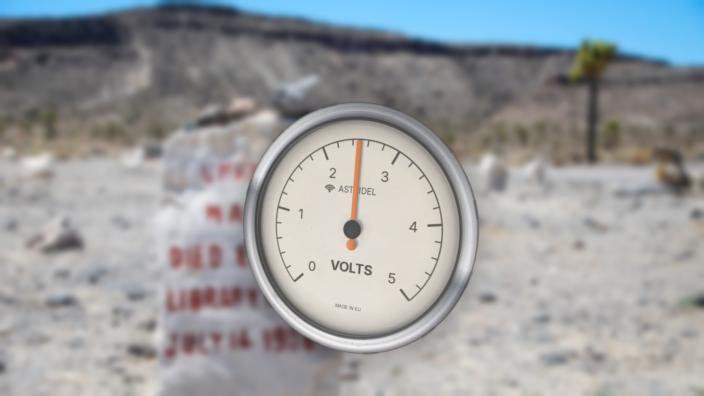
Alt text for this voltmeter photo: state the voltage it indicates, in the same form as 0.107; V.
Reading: 2.5; V
